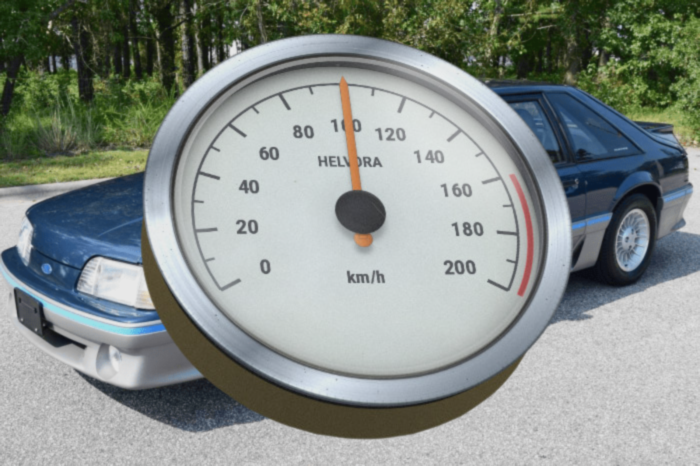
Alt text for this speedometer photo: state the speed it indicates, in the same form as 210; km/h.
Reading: 100; km/h
